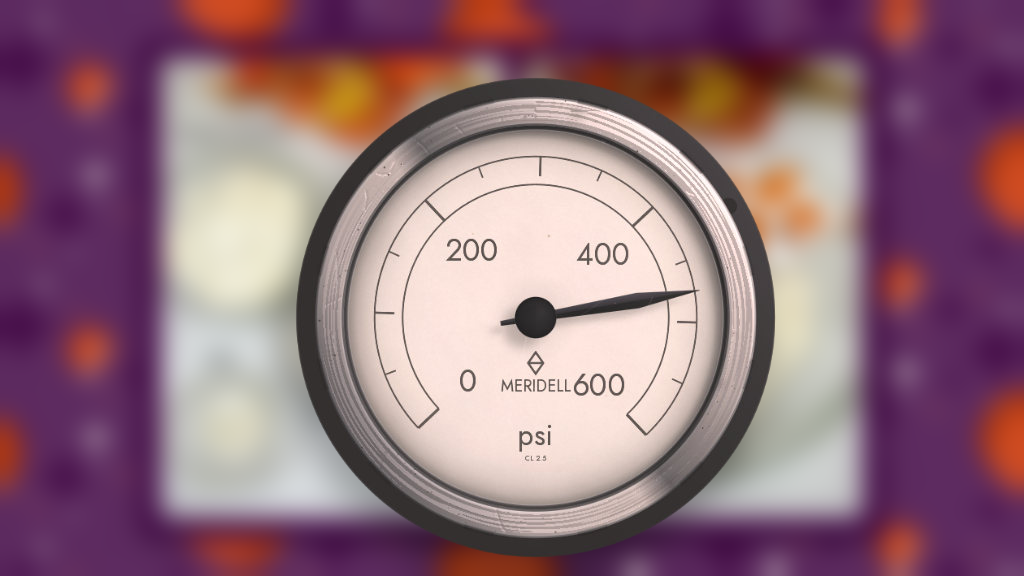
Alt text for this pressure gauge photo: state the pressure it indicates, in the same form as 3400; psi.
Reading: 475; psi
